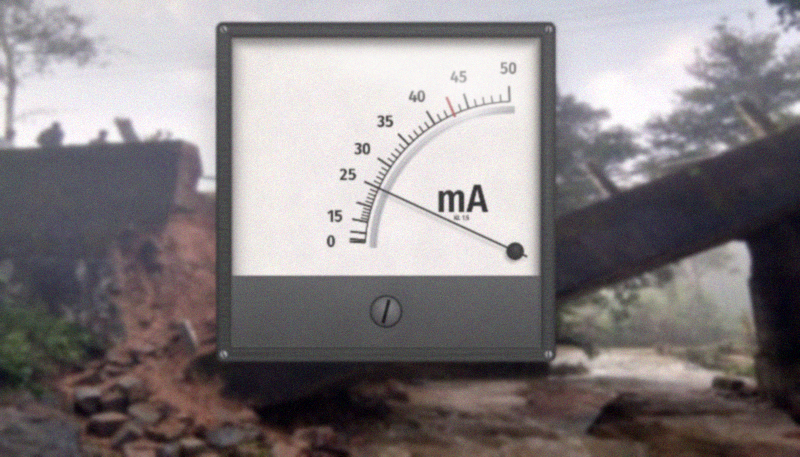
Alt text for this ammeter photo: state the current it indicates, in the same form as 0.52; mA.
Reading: 25; mA
